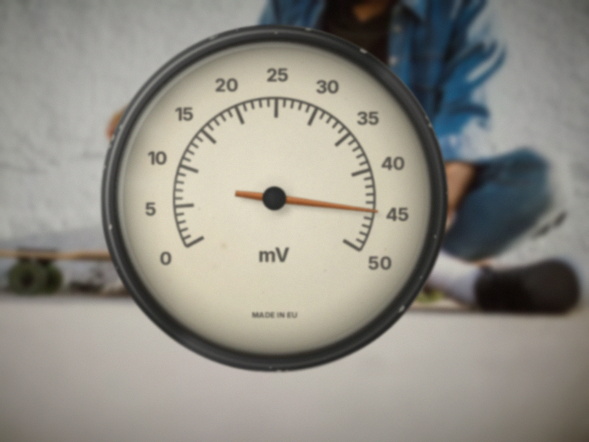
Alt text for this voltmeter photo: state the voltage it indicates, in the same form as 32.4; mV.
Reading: 45; mV
